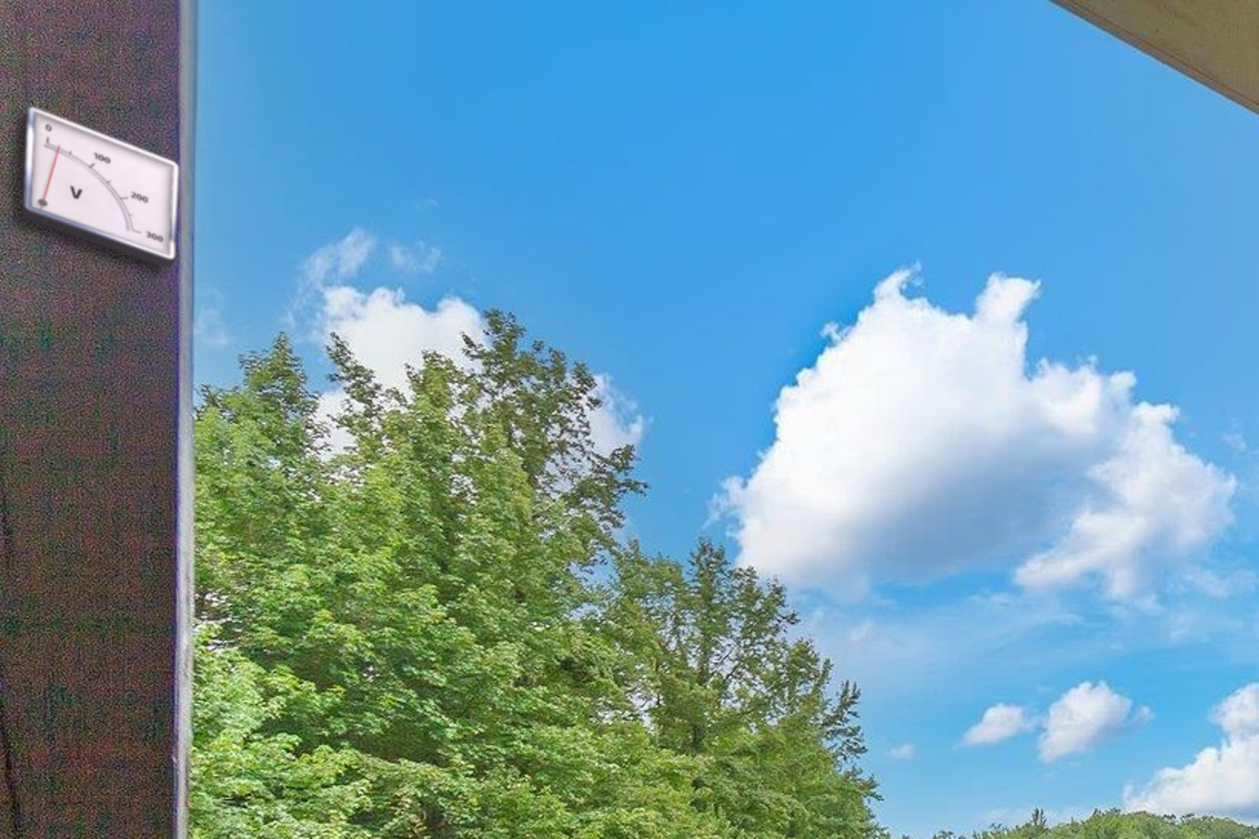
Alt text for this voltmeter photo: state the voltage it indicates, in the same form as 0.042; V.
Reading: 25; V
